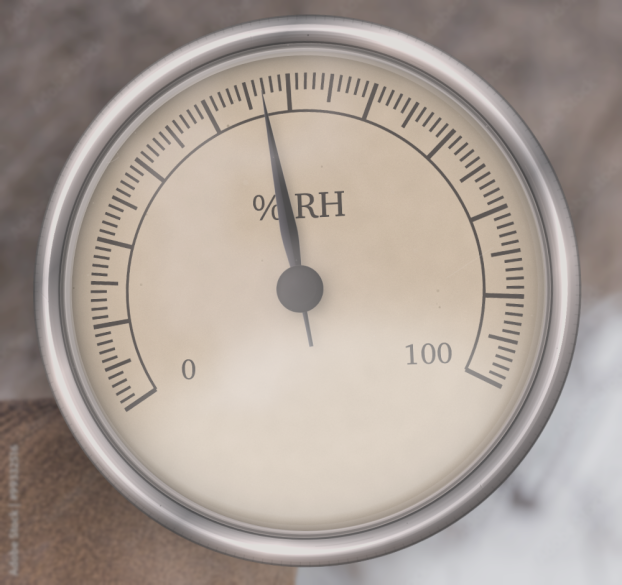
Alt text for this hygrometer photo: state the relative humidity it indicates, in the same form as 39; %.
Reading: 47; %
